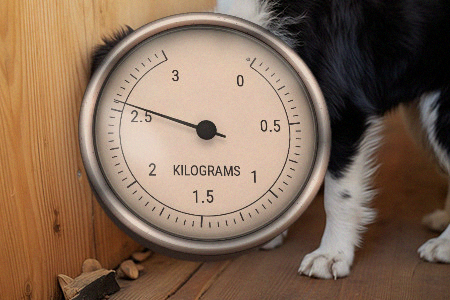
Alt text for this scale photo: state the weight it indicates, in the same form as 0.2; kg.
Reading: 2.55; kg
